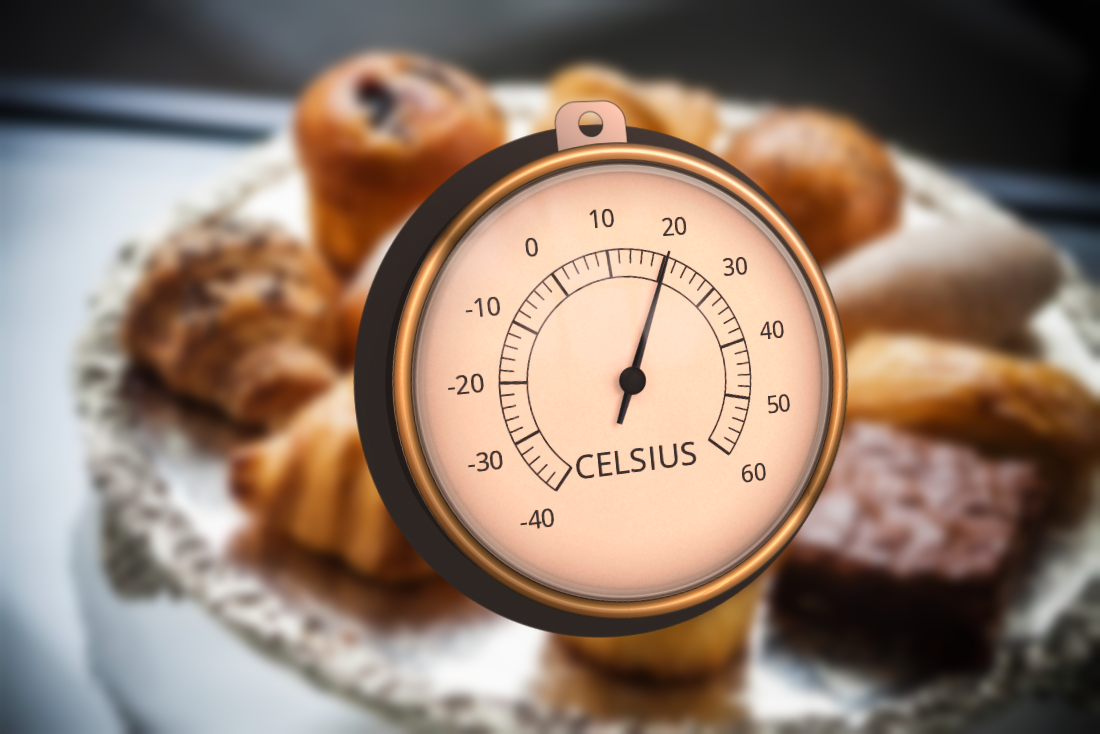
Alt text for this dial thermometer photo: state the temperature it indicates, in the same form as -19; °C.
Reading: 20; °C
